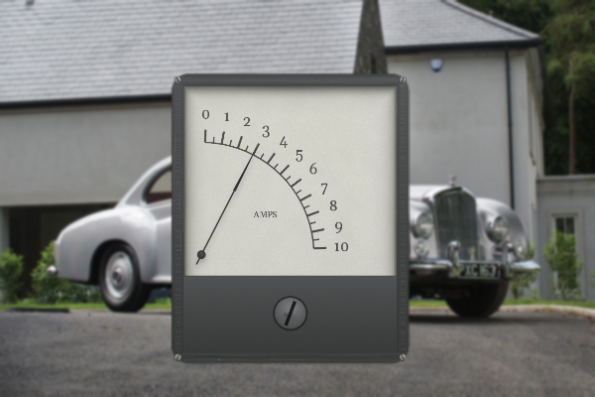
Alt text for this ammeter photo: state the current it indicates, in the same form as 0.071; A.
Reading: 3; A
